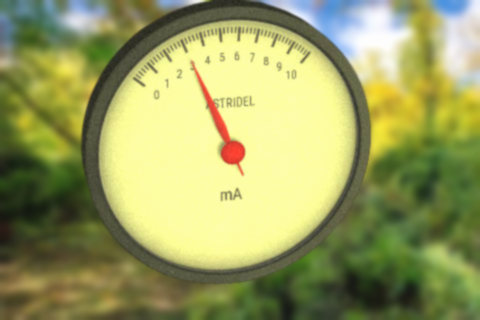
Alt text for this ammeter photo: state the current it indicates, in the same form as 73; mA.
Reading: 3; mA
